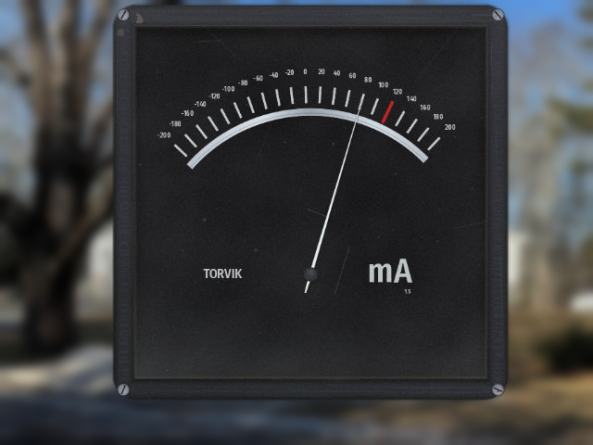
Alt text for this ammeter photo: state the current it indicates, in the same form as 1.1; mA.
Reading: 80; mA
